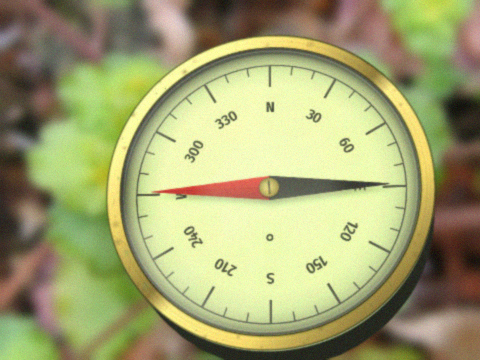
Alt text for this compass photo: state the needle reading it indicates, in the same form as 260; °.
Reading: 270; °
